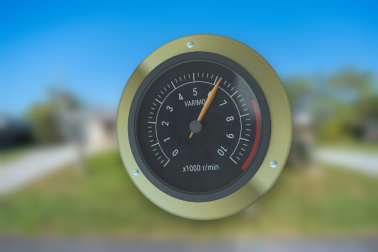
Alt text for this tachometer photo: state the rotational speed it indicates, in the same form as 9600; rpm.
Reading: 6200; rpm
